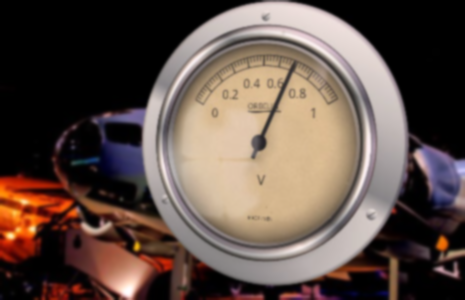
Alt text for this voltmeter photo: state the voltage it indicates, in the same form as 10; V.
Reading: 0.7; V
